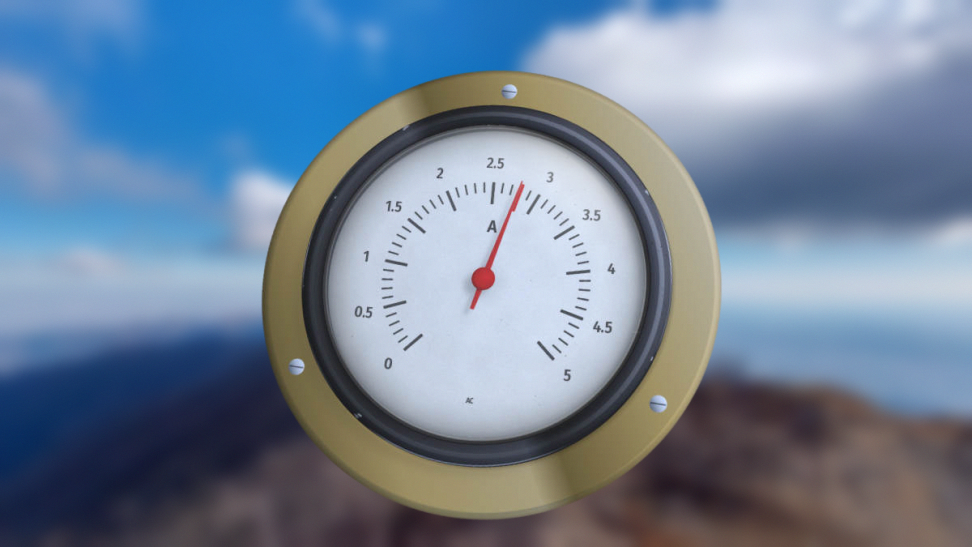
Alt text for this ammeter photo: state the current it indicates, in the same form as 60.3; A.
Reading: 2.8; A
